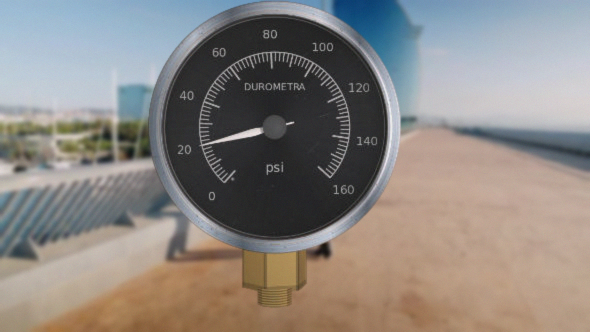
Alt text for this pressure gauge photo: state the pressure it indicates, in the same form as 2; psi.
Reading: 20; psi
